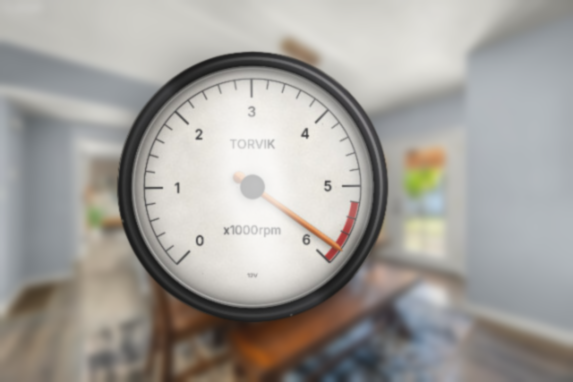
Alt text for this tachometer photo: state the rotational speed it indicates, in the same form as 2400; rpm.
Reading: 5800; rpm
